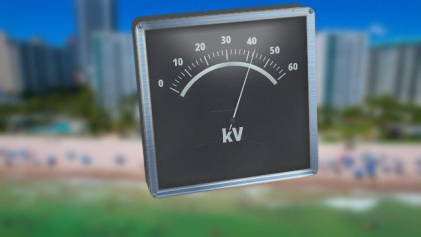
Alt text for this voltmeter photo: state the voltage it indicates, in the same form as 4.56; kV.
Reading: 42; kV
